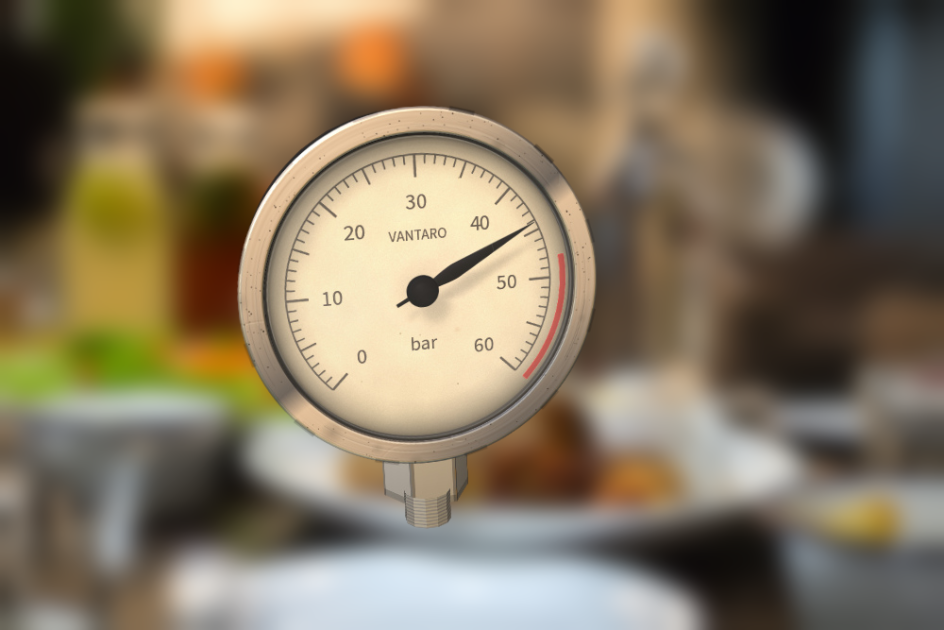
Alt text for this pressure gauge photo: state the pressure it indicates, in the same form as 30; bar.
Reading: 44; bar
